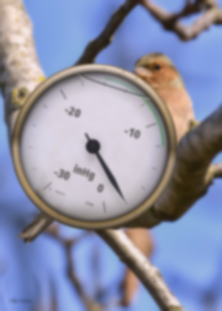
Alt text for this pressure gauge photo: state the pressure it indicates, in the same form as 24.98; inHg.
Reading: -2; inHg
